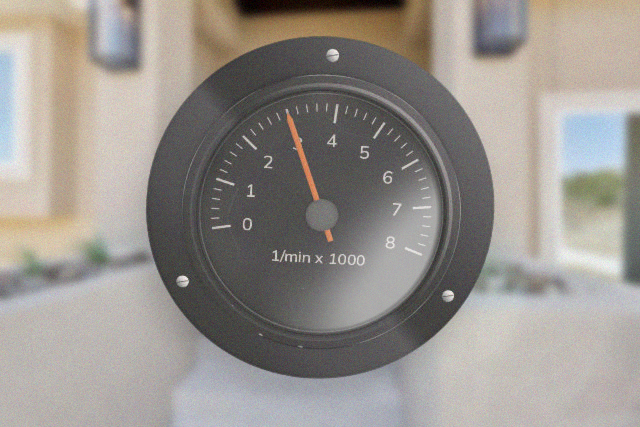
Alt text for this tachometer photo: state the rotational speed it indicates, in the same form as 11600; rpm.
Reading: 3000; rpm
